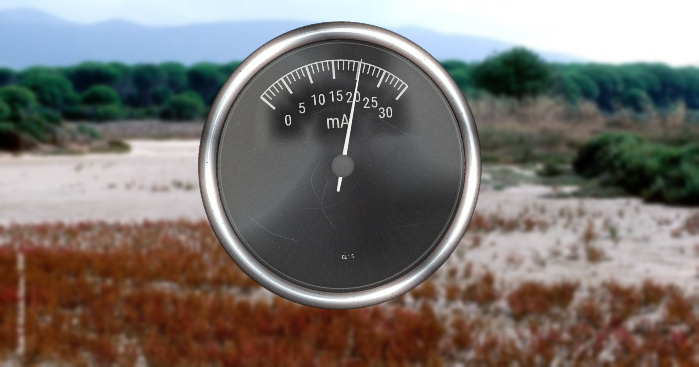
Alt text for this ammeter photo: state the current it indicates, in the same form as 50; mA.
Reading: 20; mA
